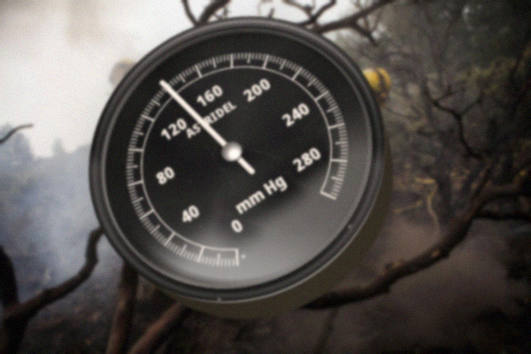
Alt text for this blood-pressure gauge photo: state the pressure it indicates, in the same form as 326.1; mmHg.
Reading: 140; mmHg
